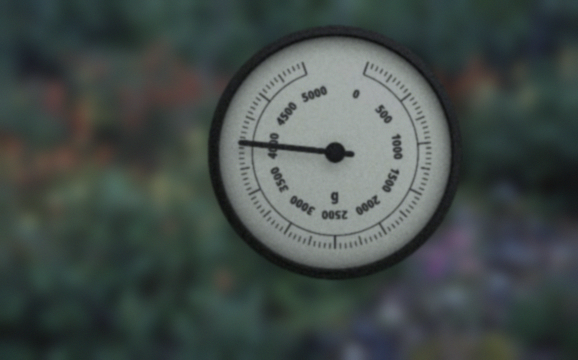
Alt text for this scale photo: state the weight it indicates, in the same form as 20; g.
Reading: 4000; g
